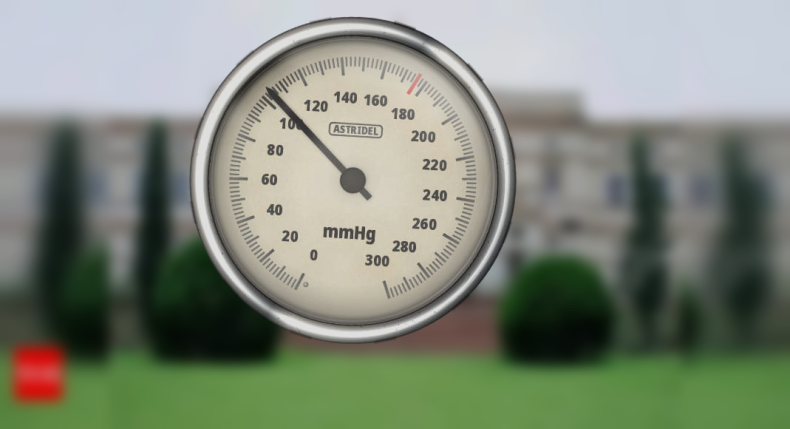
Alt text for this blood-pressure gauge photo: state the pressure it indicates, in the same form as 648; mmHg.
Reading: 104; mmHg
